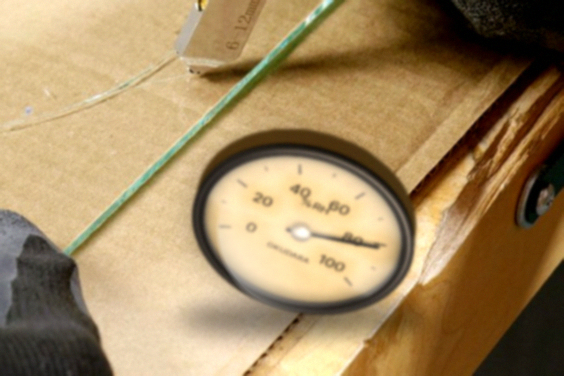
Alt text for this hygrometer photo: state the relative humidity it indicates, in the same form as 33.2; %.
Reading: 80; %
